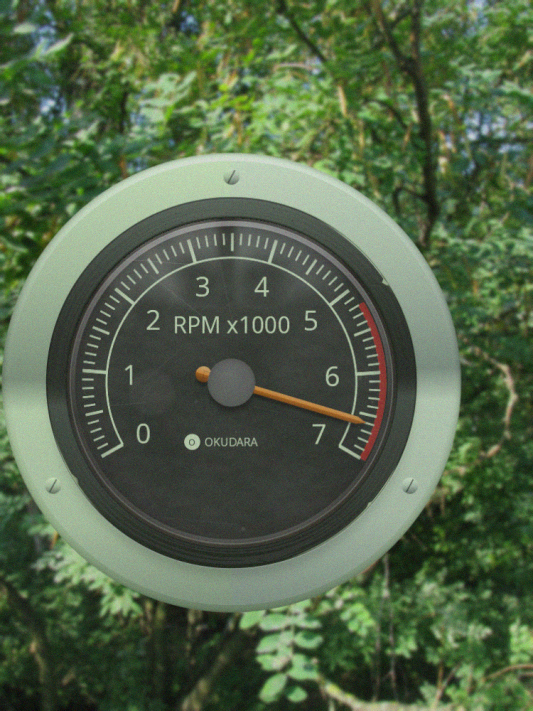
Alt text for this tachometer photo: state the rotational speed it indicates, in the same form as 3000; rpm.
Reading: 6600; rpm
